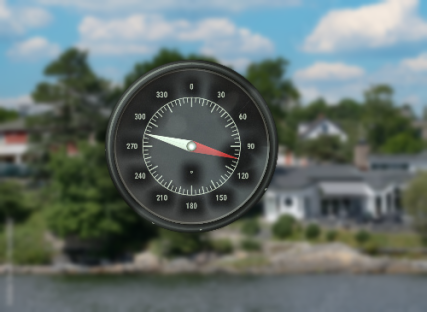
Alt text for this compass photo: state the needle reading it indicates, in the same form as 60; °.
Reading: 105; °
